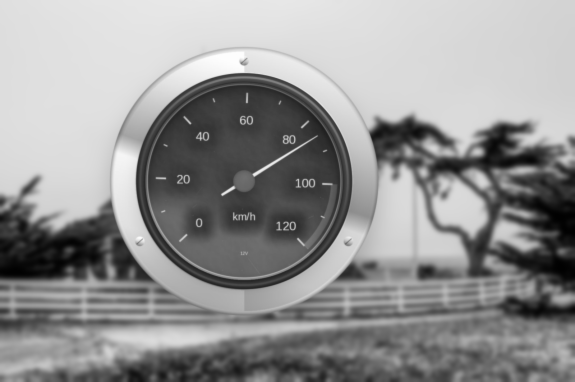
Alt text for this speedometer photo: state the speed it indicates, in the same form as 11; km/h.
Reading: 85; km/h
